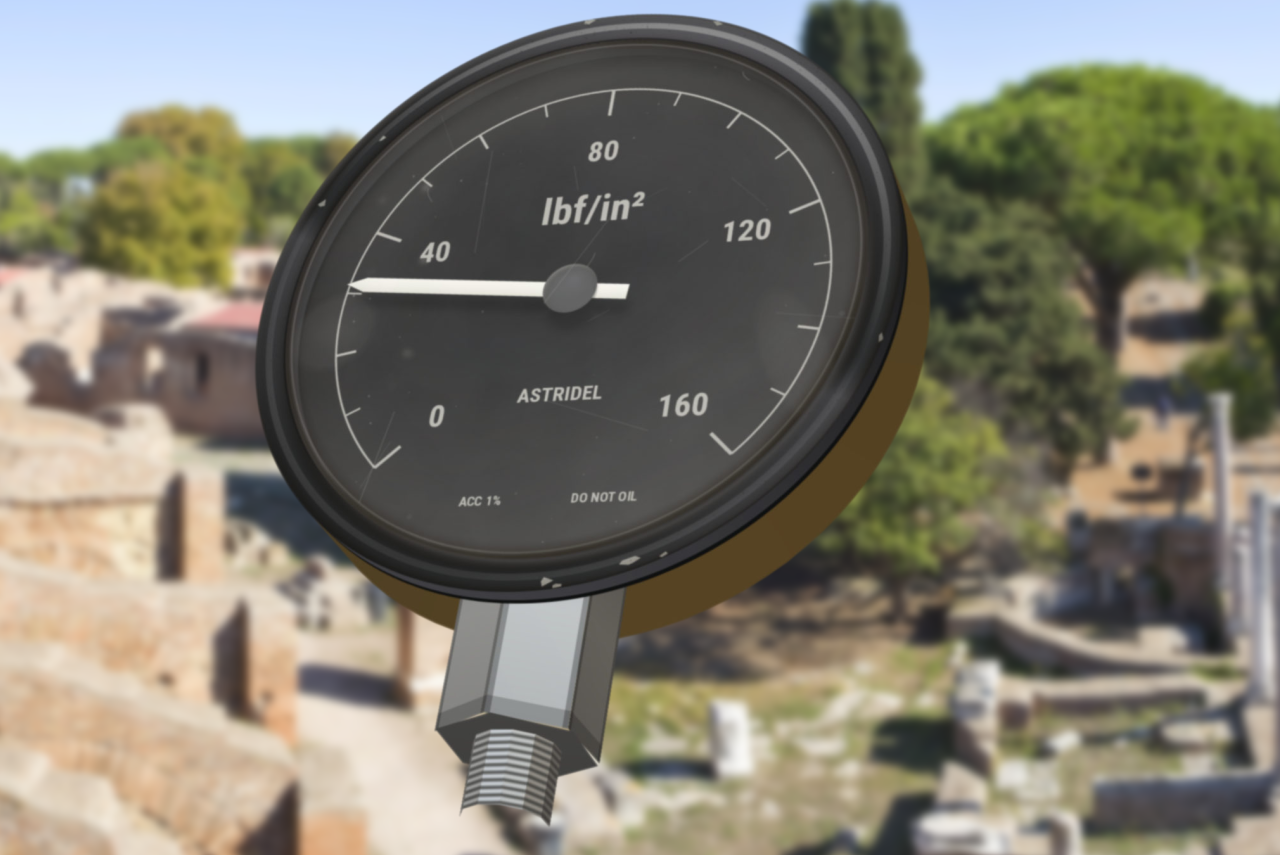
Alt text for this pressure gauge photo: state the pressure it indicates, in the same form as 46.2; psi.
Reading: 30; psi
